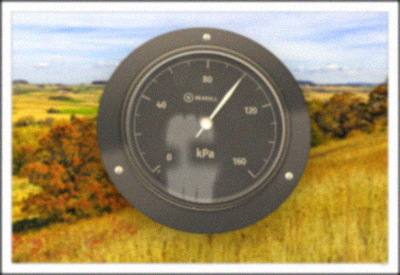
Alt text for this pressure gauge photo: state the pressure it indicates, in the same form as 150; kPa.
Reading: 100; kPa
